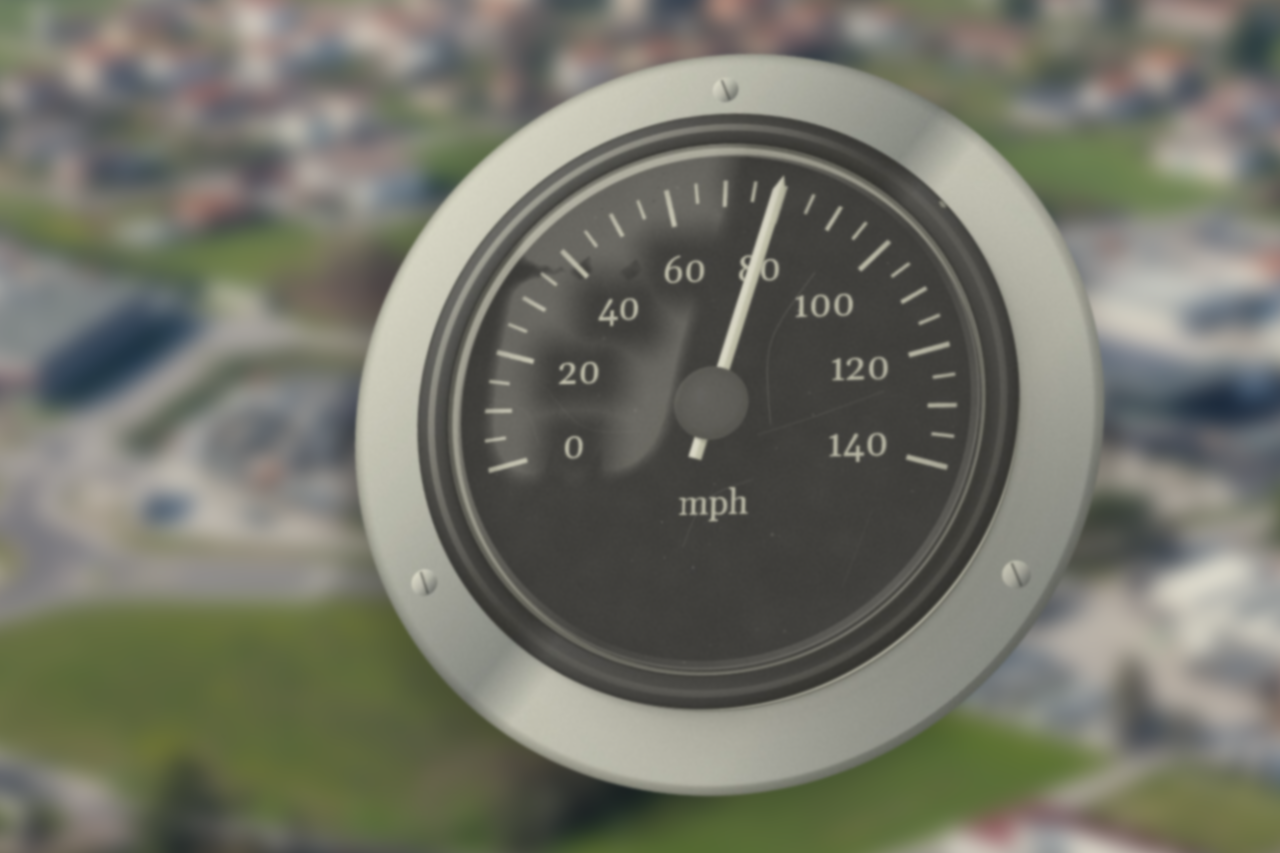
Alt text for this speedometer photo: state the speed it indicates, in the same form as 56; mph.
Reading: 80; mph
